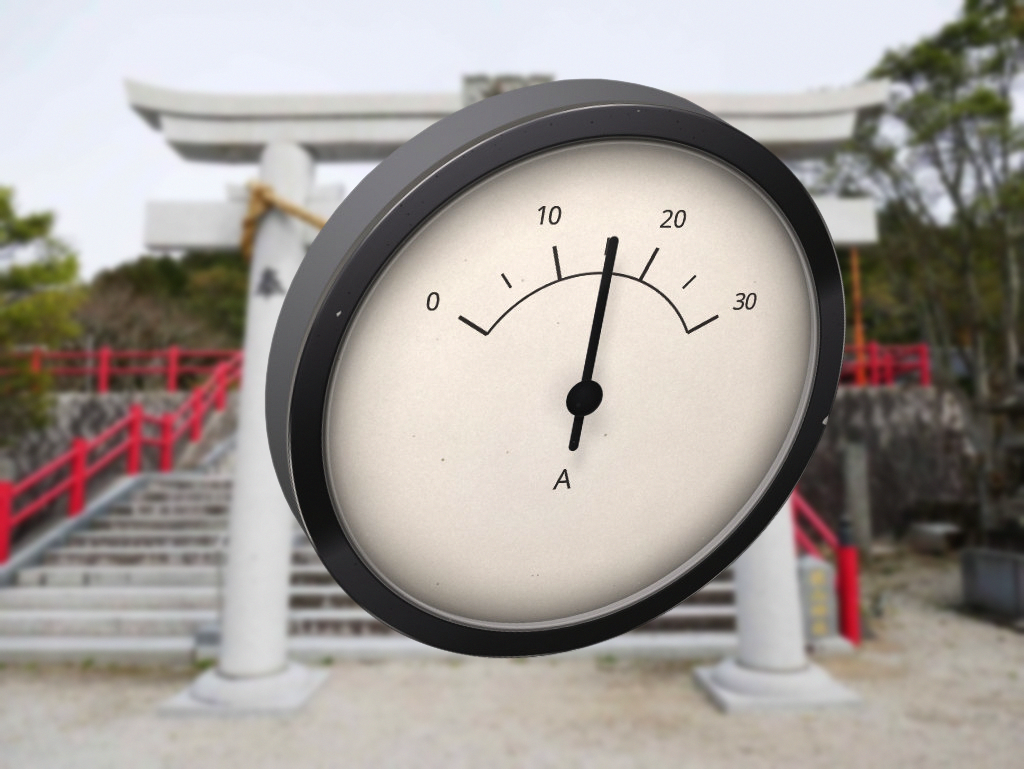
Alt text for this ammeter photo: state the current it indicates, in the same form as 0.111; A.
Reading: 15; A
